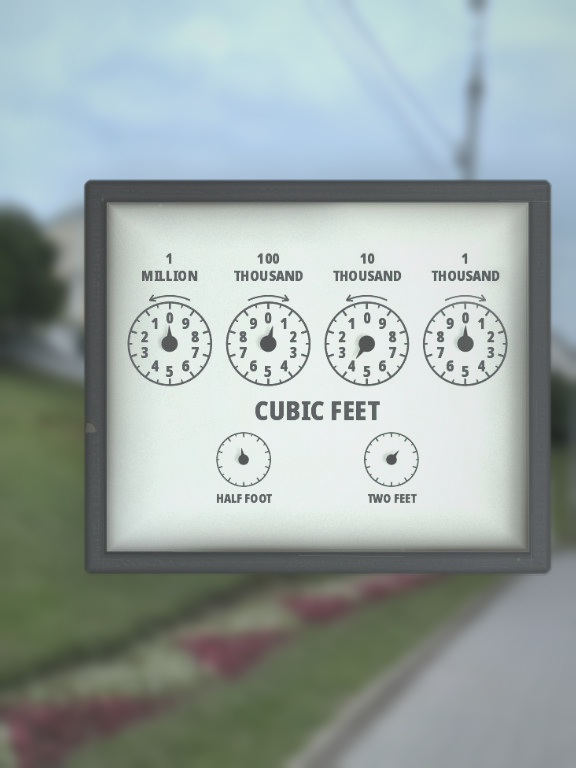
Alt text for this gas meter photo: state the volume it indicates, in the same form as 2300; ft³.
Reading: 4000; ft³
